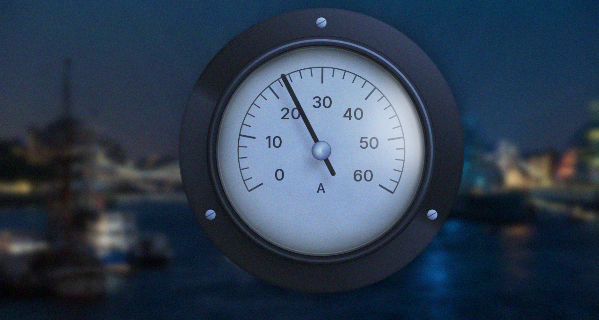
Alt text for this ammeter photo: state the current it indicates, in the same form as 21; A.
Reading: 23; A
